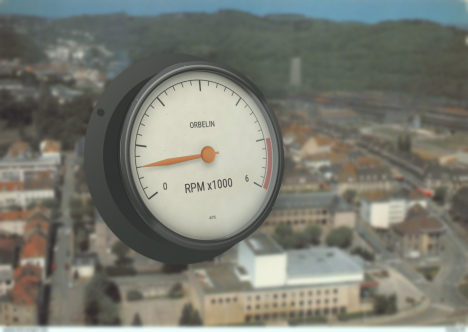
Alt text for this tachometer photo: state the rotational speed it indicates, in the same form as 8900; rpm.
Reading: 600; rpm
